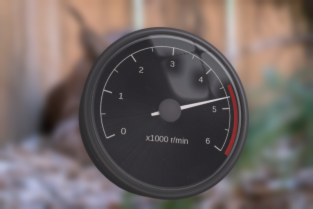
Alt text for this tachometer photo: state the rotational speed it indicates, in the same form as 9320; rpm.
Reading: 4750; rpm
